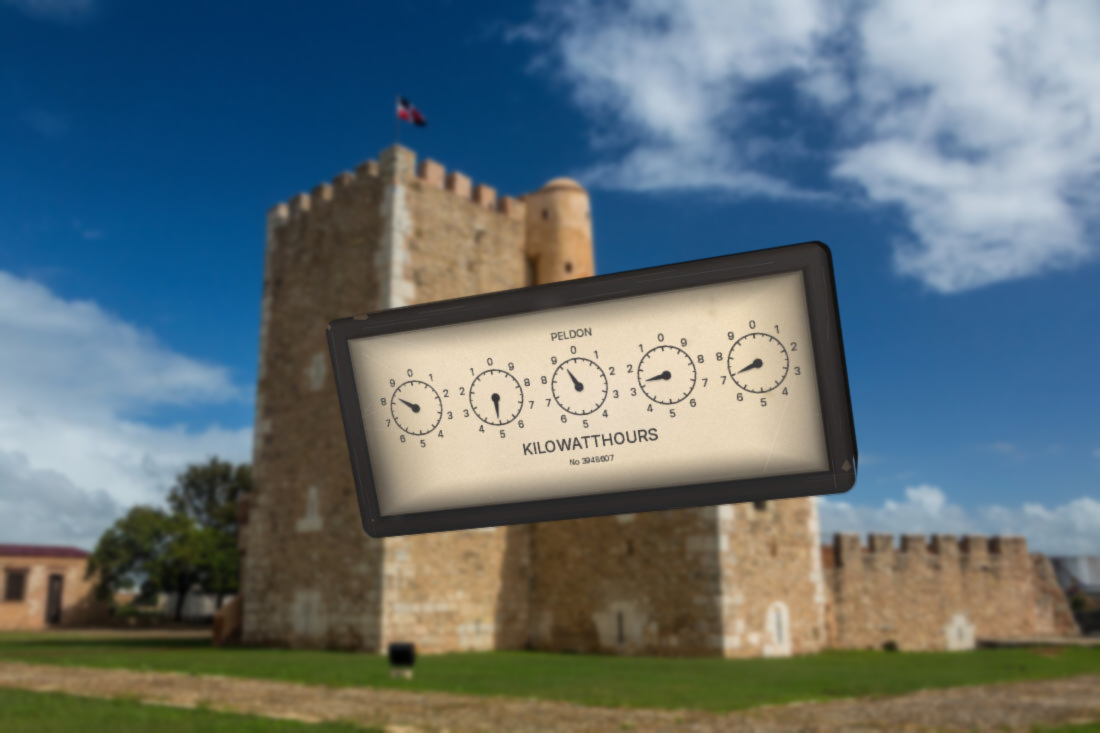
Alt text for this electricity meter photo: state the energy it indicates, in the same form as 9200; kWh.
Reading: 84927; kWh
